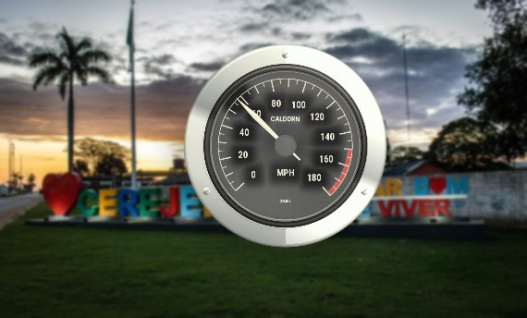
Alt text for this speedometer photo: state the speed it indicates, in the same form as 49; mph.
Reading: 57.5; mph
